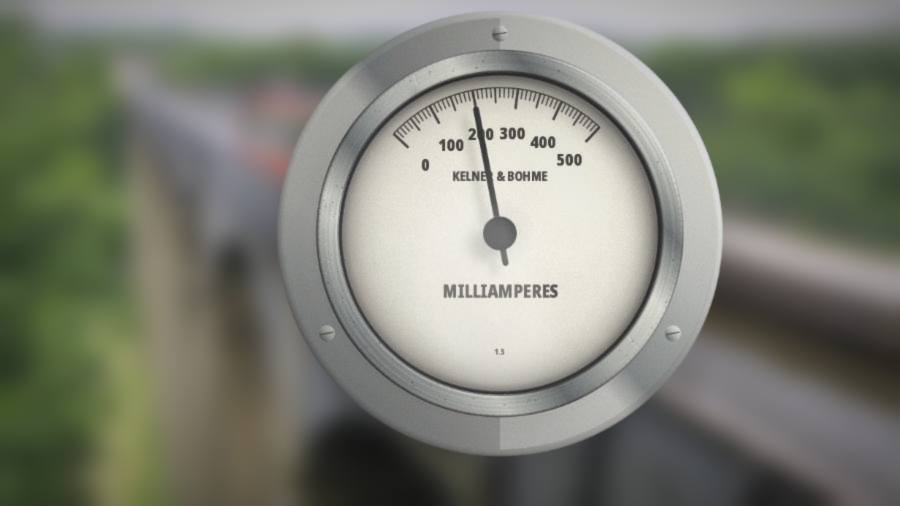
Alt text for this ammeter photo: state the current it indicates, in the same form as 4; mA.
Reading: 200; mA
